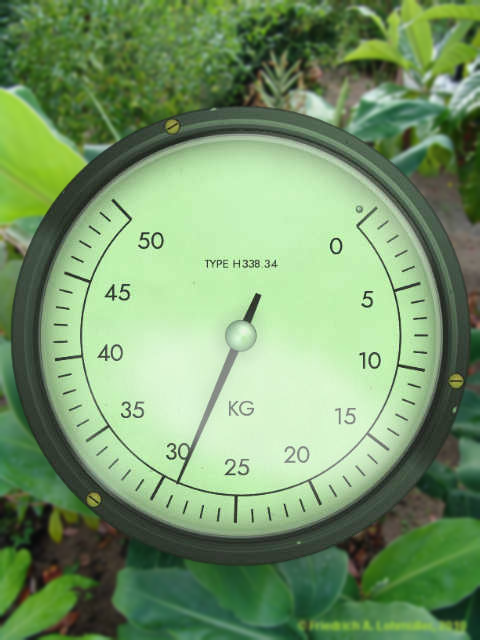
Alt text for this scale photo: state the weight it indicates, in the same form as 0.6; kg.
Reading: 29; kg
